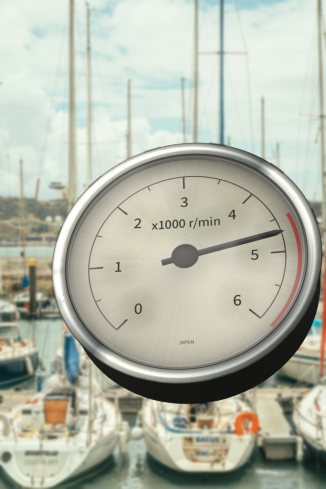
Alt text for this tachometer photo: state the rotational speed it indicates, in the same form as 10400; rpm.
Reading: 4750; rpm
